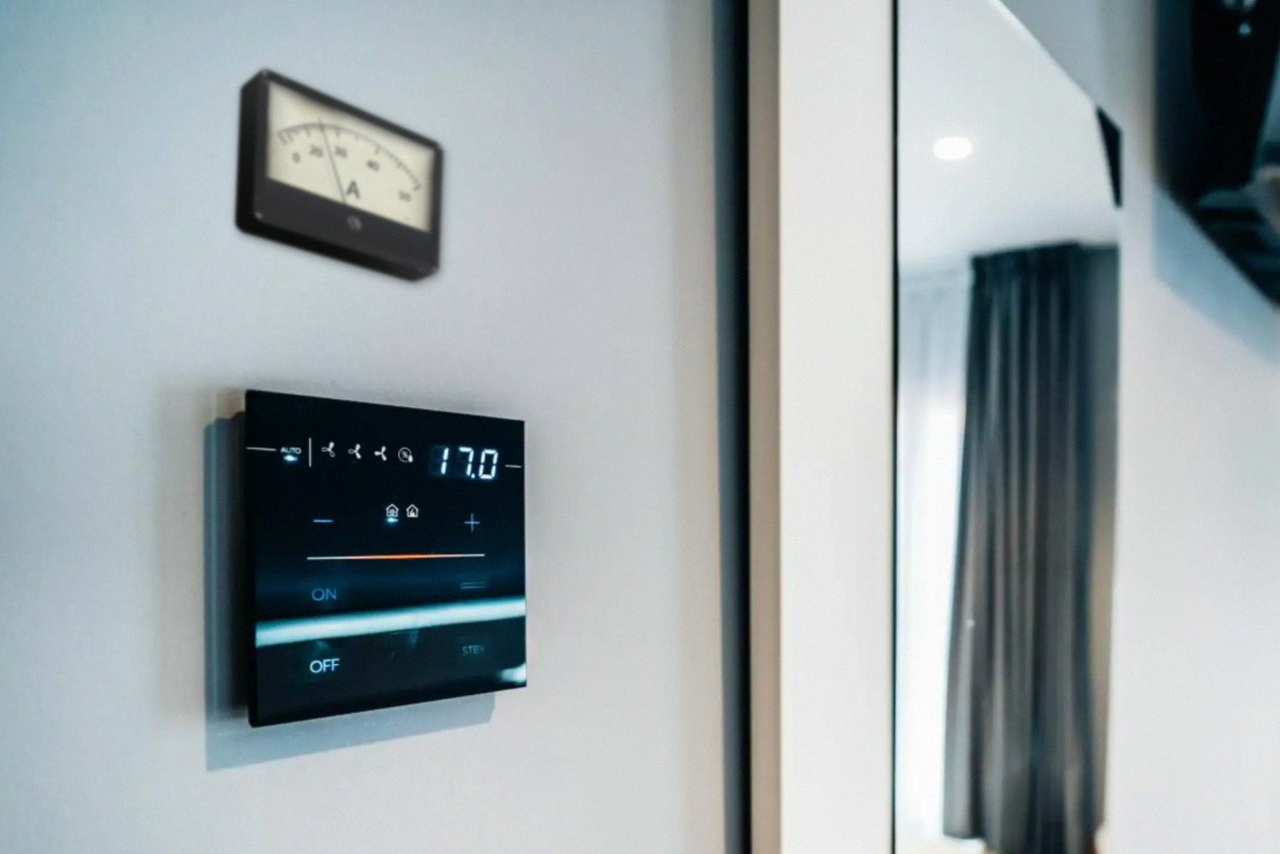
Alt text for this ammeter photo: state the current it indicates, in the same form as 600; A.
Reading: 25; A
